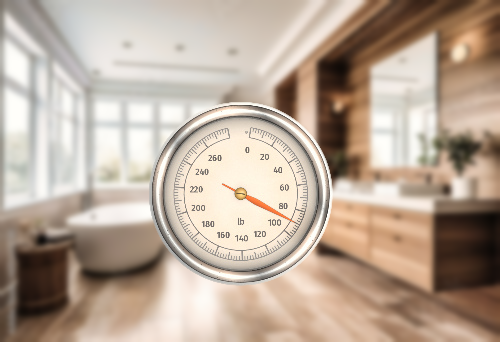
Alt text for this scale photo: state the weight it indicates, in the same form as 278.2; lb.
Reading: 90; lb
